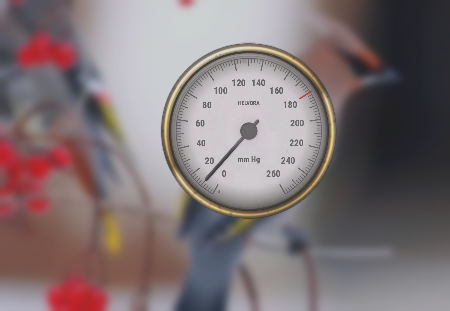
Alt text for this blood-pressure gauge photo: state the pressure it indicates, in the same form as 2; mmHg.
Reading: 10; mmHg
